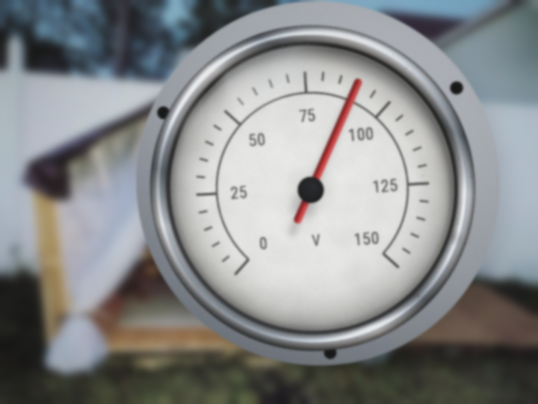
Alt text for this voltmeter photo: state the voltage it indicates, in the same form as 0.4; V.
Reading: 90; V
